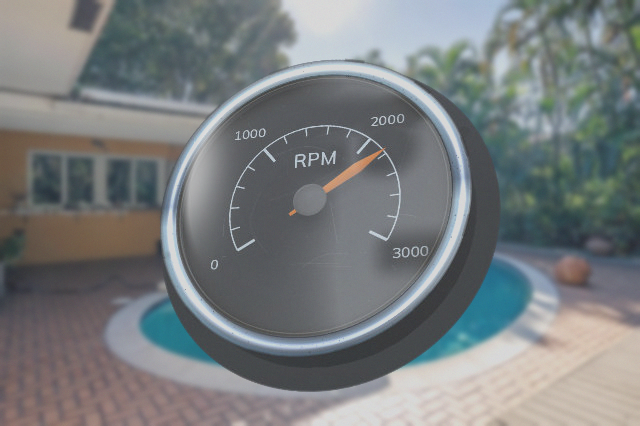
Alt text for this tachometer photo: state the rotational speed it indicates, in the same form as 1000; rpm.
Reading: 2200; rpm
